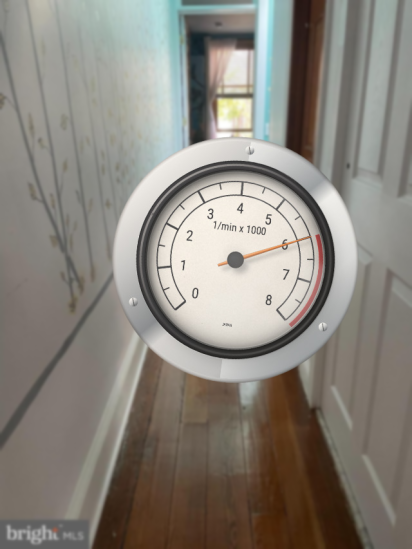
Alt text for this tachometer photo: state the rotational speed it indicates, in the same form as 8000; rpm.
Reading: 6000; rpm
